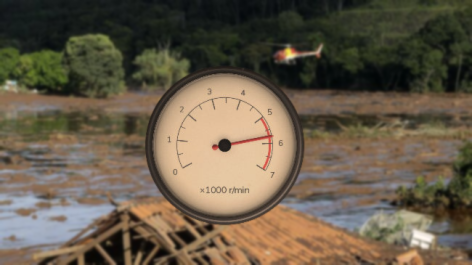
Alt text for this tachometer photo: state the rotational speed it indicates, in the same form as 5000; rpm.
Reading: 5750; rpm
